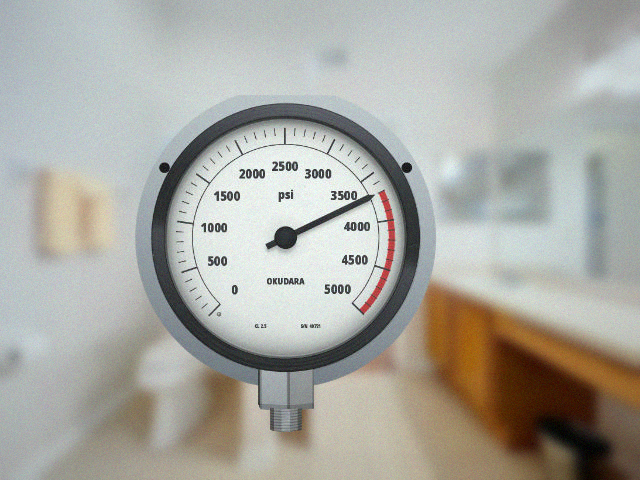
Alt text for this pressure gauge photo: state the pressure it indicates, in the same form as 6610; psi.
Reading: 3700; psi
